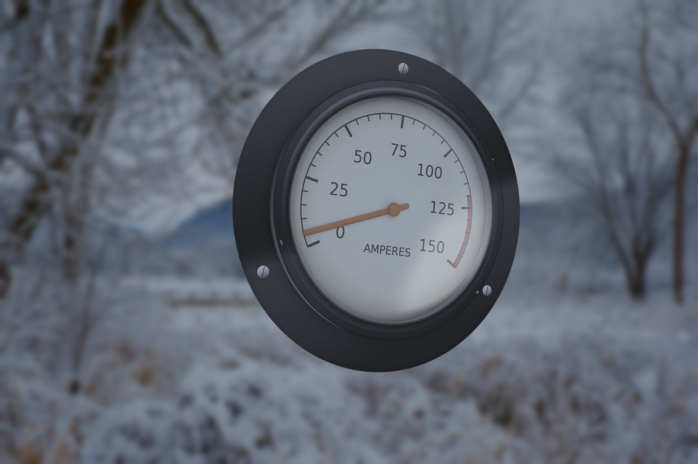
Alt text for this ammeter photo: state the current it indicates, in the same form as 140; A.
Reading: 5; A
